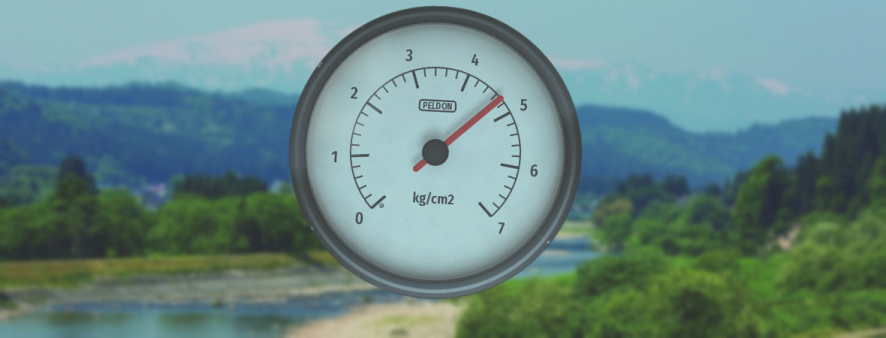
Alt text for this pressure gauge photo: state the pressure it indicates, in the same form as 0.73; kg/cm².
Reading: 4.7; kg/cm²
